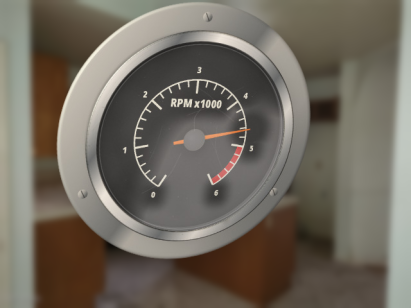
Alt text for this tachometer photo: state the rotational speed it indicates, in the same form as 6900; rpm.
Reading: 4600; rpm
